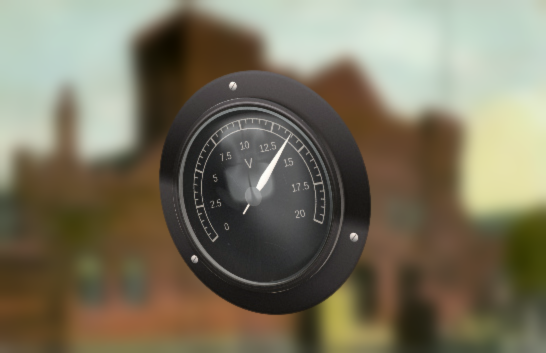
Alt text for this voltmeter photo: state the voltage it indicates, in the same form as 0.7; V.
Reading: 14; V
